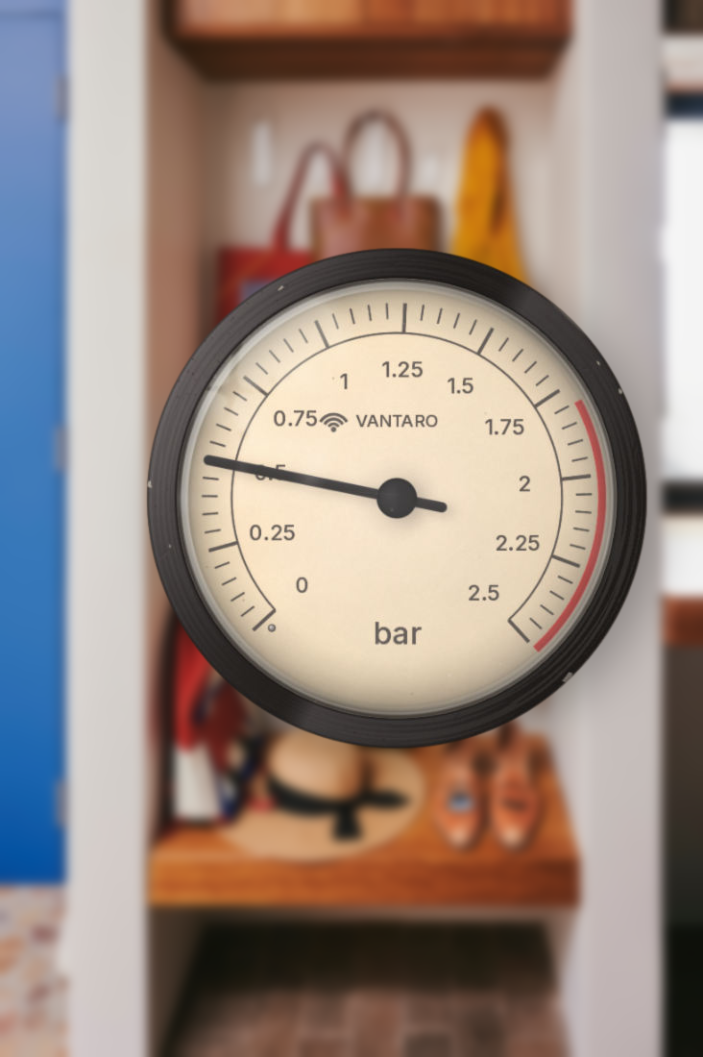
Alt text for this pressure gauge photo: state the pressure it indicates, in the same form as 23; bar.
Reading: 0.5; bar
